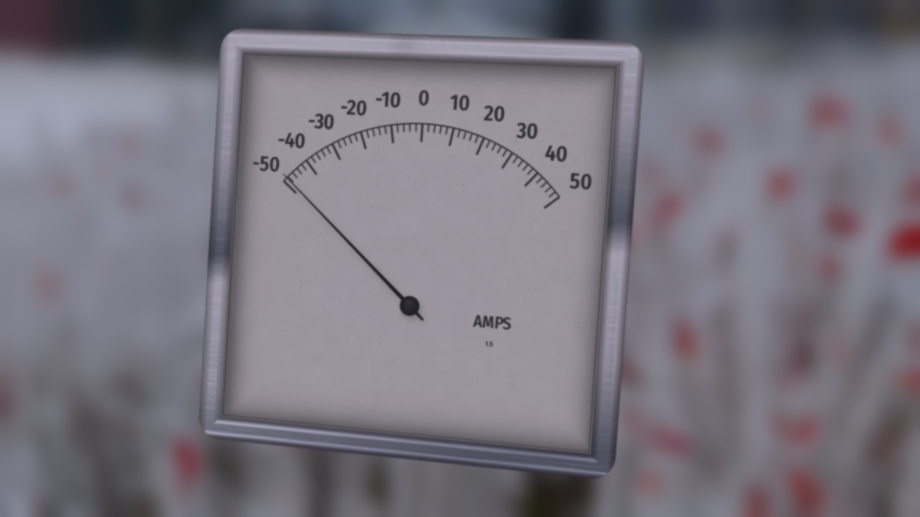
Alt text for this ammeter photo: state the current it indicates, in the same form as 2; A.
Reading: -48; A
